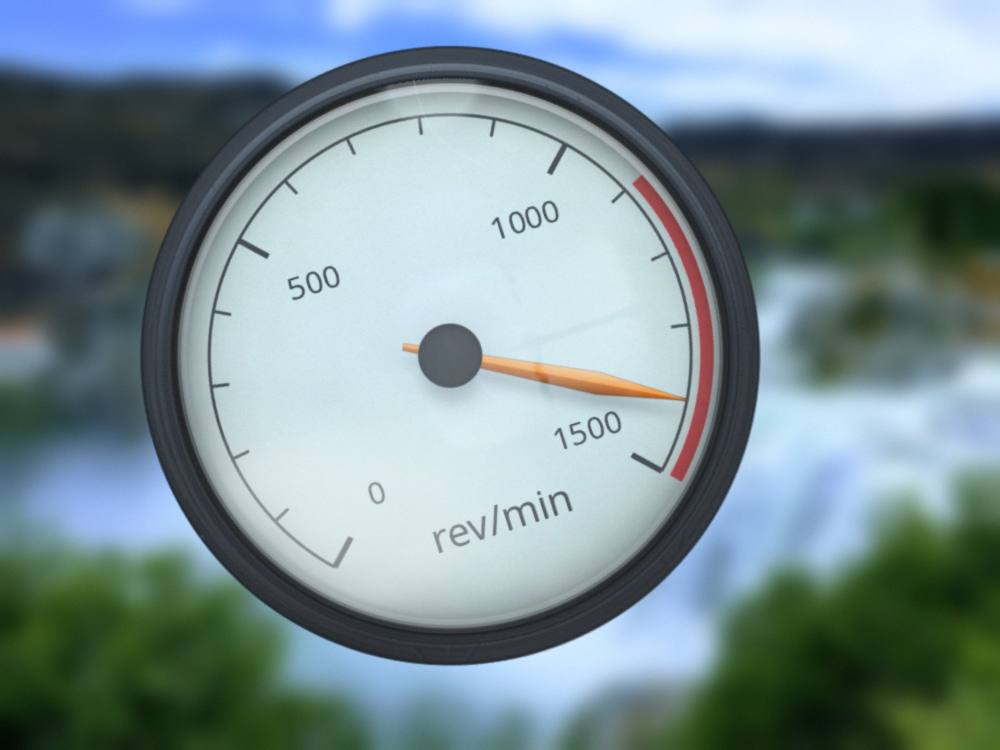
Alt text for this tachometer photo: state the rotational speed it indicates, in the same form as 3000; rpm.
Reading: 1400; rpm
